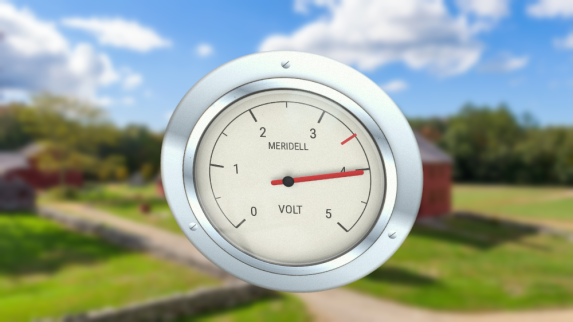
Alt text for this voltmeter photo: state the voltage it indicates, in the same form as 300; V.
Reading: 4; V
